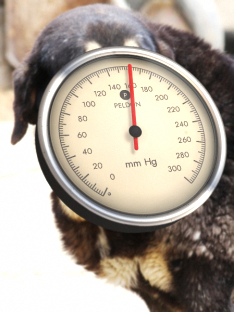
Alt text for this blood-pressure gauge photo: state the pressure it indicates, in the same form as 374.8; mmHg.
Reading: 160; mmHg
